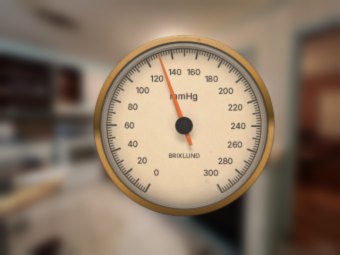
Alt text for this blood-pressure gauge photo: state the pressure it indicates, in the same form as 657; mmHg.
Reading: 130; mmHg
